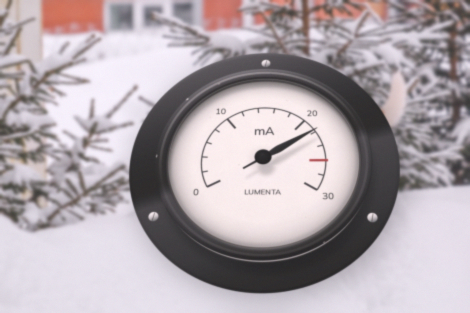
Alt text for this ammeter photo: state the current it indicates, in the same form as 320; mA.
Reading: 22; mA
